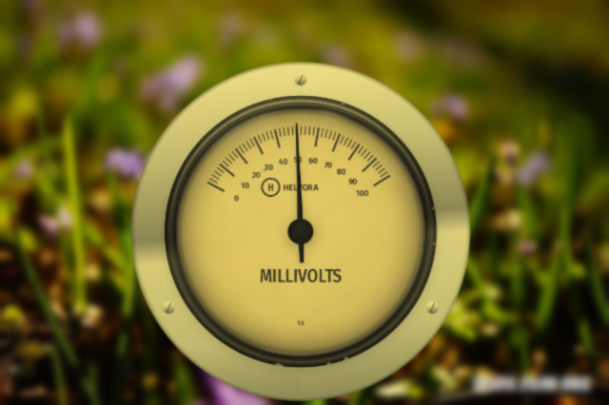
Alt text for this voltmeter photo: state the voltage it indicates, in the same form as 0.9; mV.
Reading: 50; mV
